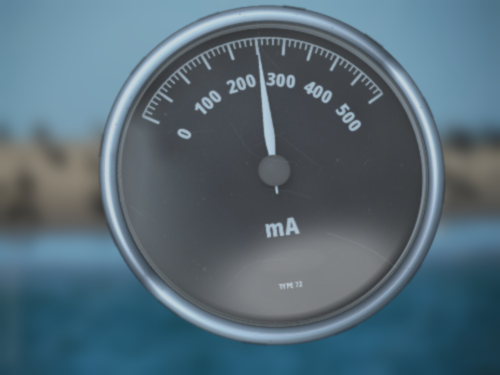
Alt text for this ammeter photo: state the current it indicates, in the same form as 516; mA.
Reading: 250; mA
